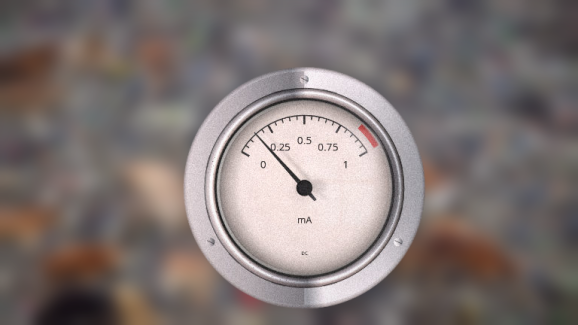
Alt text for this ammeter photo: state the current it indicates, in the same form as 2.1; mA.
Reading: 0.15; mA
